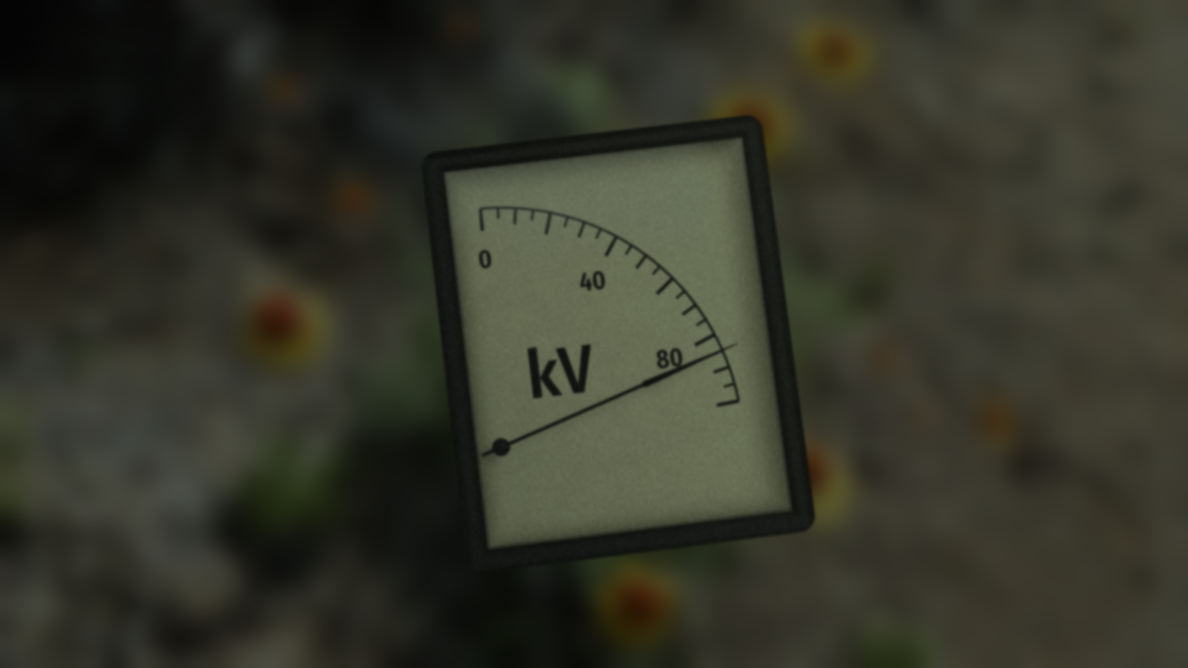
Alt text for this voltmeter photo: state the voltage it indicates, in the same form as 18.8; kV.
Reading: 85; kV
